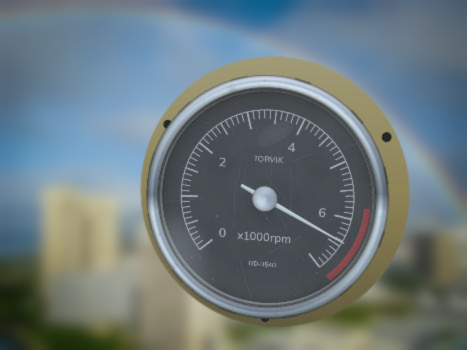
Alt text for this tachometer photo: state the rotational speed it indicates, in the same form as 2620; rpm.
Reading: 6400; rpm
